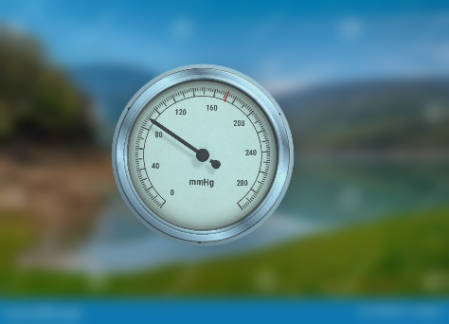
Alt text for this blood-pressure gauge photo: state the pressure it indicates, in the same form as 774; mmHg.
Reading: 90; mmHg
